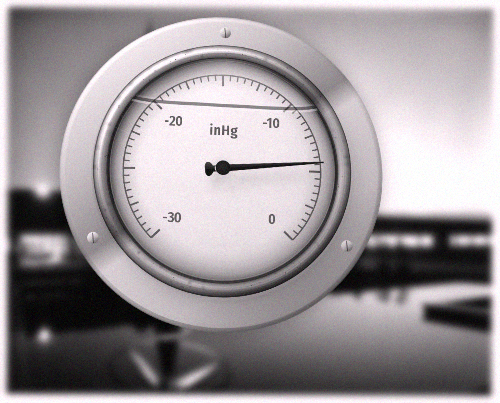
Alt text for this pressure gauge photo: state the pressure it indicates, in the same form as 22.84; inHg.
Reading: -5.5; inHg
